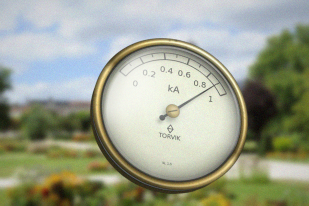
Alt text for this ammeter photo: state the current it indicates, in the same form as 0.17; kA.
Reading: 0.9; kA
